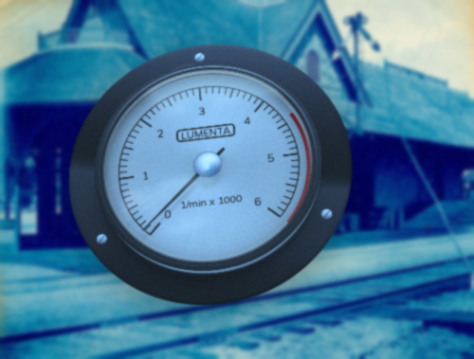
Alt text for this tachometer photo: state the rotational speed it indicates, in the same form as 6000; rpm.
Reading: 100; rpm
